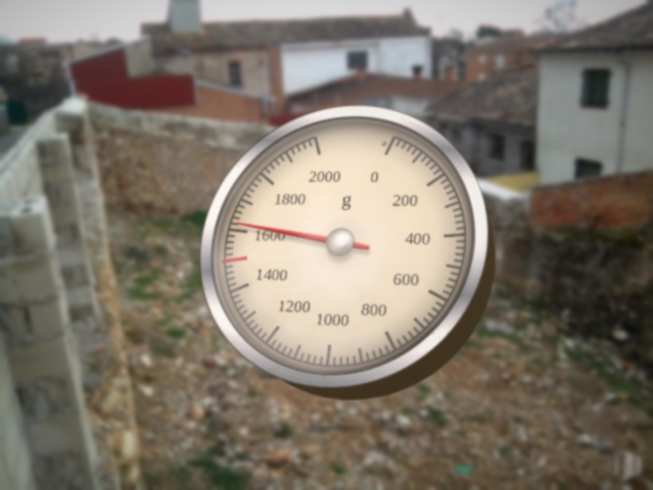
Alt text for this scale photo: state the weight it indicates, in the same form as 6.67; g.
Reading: 1620; g
